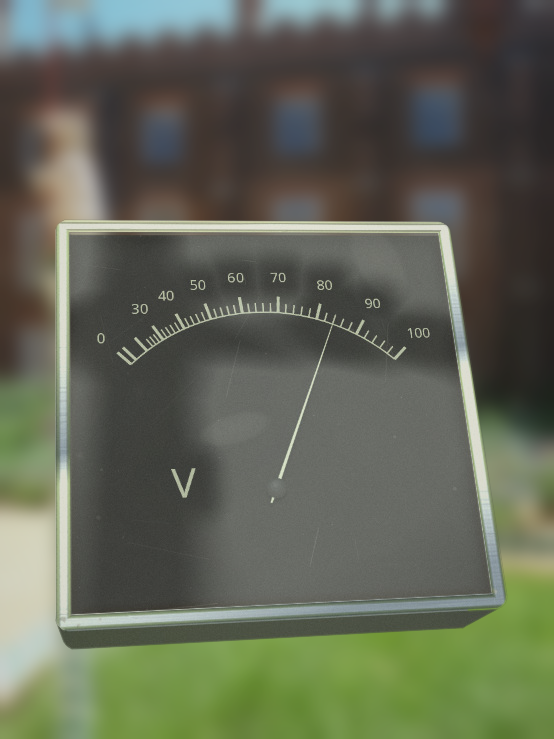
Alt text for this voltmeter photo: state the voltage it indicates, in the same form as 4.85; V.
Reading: 84; V
